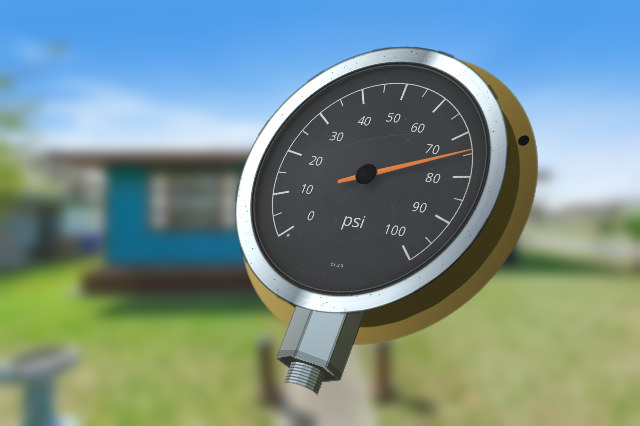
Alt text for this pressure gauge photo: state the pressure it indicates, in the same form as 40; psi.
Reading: 75; psi
